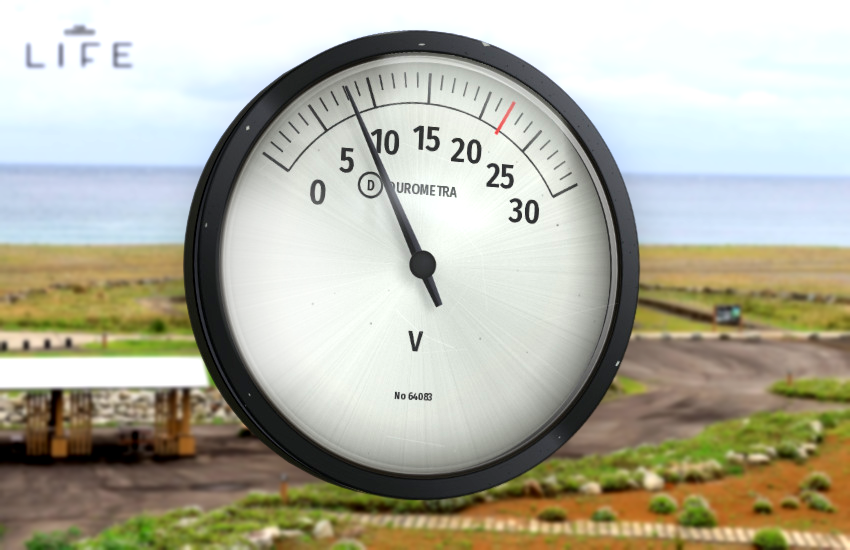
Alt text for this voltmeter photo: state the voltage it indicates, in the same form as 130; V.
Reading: 8; V
